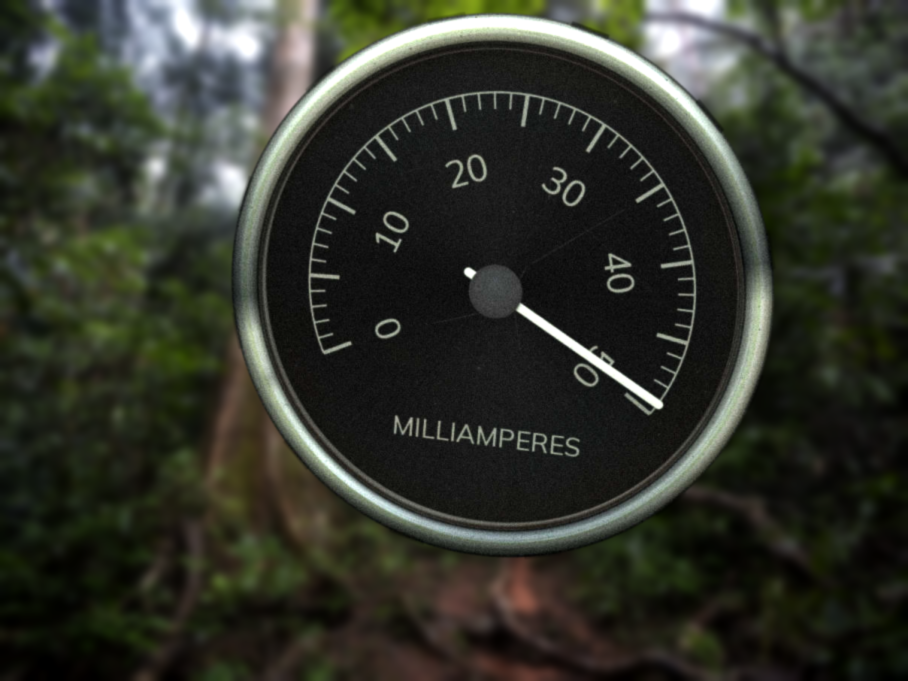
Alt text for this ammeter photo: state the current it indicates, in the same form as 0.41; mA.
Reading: 49; mA
